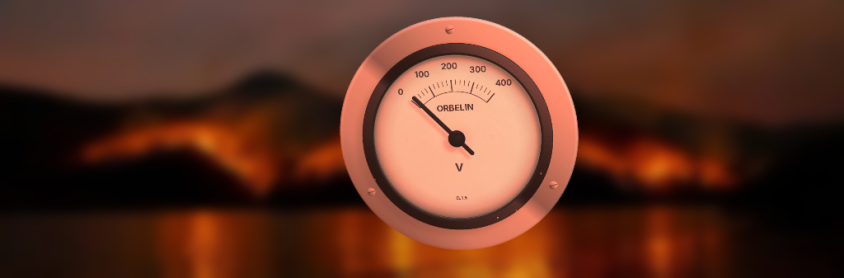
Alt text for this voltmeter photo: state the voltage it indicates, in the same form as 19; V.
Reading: 20; V
